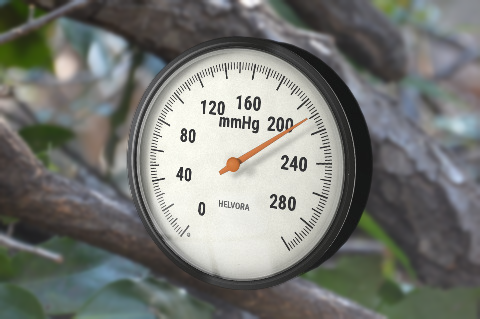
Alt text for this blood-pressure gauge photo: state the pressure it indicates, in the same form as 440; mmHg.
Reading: 210; mmHg
